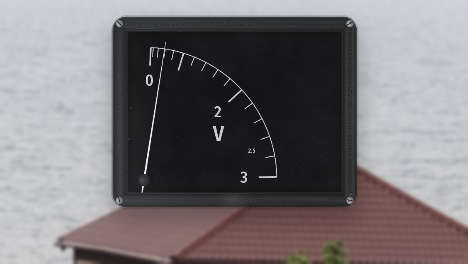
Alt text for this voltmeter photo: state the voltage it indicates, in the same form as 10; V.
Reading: 0.6; V
